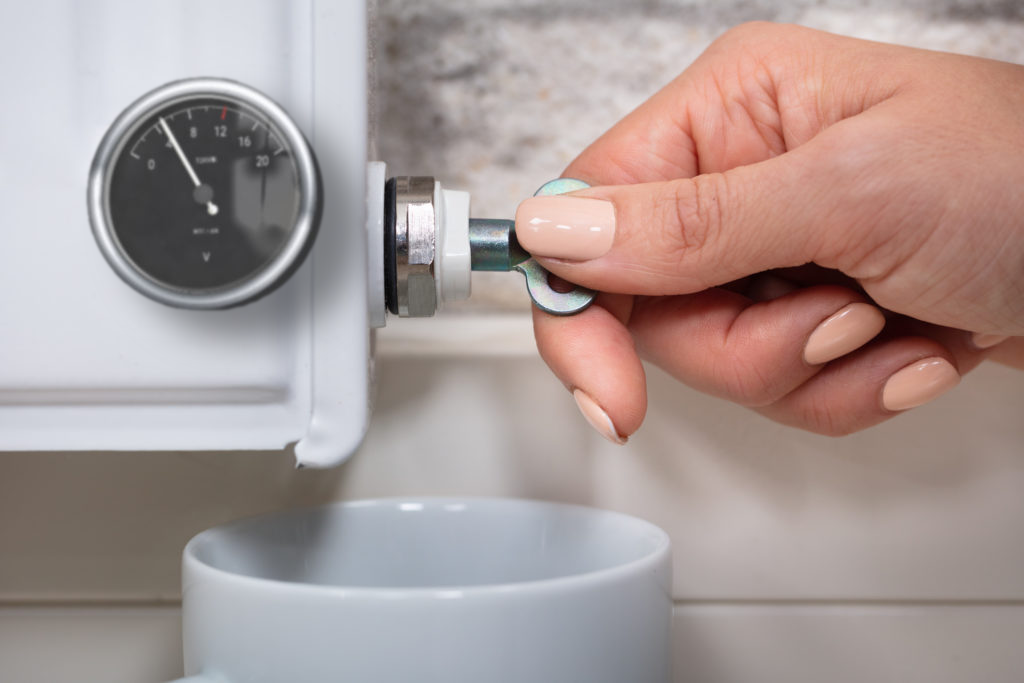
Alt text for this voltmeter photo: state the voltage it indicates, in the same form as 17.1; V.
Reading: 5; V
